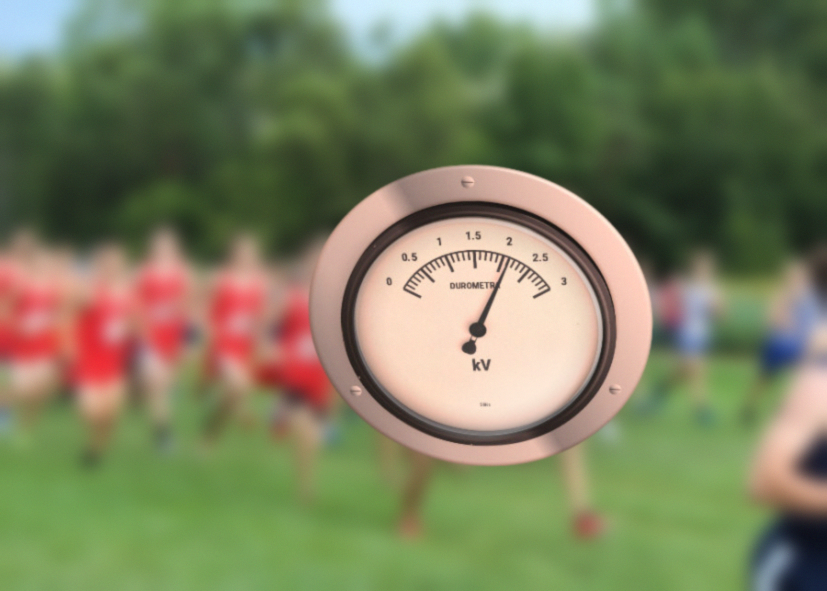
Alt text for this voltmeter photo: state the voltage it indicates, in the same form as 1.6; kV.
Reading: 2.1; kV
